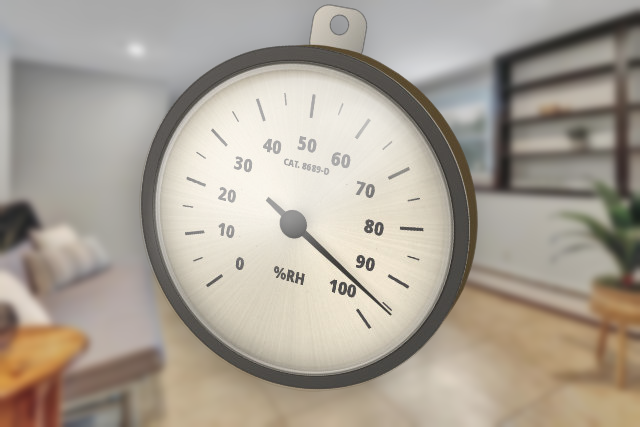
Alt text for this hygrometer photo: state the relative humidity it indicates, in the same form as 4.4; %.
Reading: 95; %
